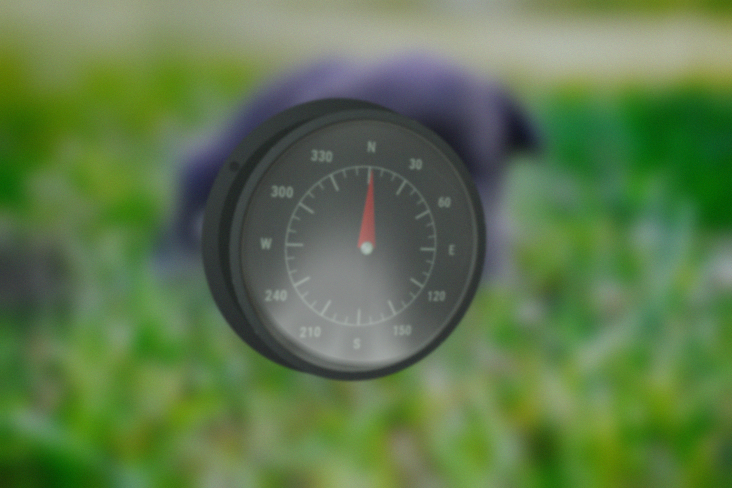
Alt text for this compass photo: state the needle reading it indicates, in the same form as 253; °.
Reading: 0; °
